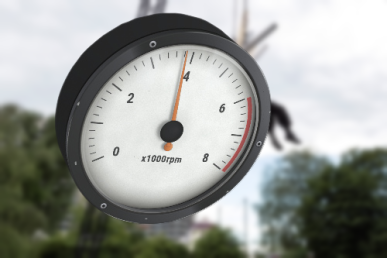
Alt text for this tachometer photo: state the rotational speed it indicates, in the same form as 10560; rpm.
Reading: 3800; rpm
